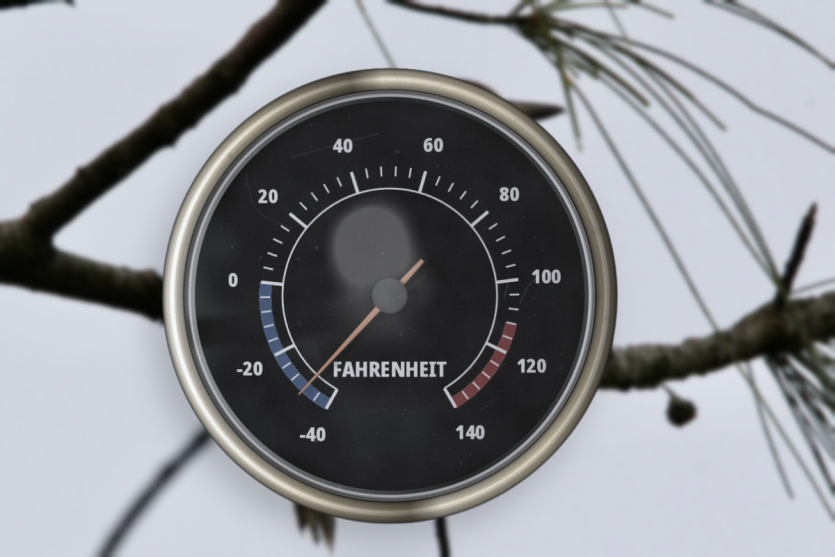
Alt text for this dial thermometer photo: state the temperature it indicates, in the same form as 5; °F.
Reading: -32; °F
